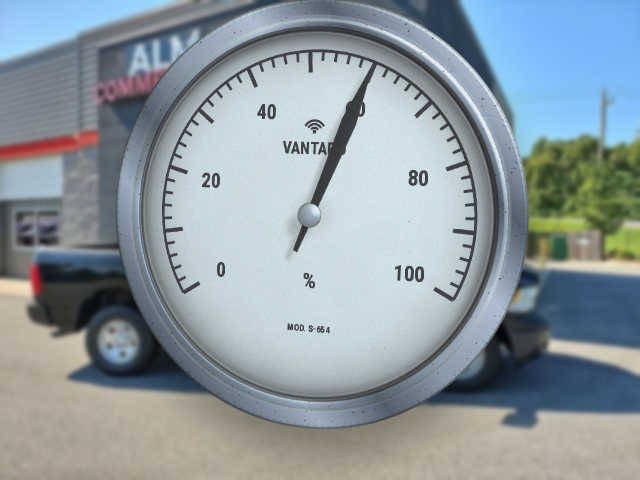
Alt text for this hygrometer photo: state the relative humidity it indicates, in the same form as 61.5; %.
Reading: 60; %
